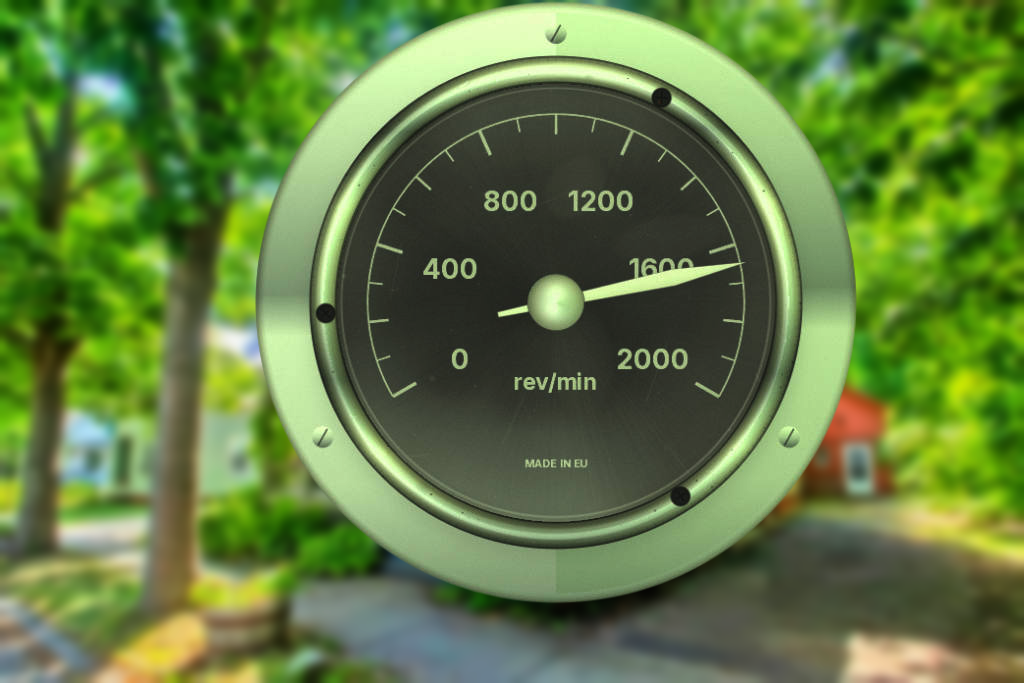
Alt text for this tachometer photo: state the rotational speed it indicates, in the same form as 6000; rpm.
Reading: 1650; rpm
